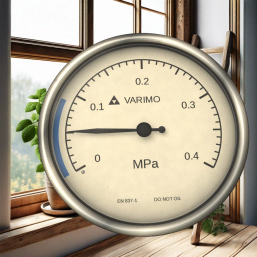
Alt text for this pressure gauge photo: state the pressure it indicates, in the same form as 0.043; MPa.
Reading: 0.05; MPa
